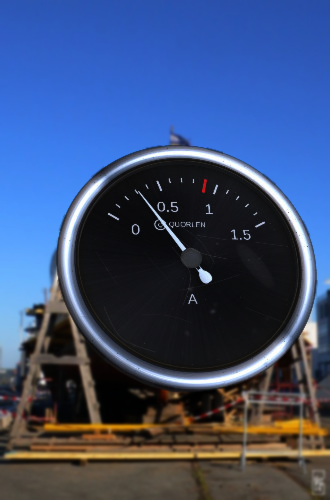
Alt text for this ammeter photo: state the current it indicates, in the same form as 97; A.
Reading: 0.3; A
